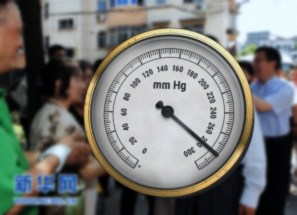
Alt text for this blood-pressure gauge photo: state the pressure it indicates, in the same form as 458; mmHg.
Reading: 280; mmHg
